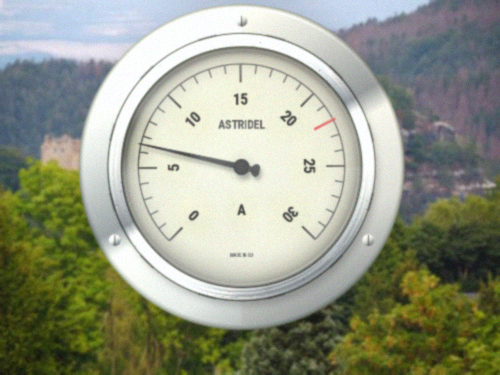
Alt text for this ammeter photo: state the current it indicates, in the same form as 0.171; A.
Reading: 6.5; A
